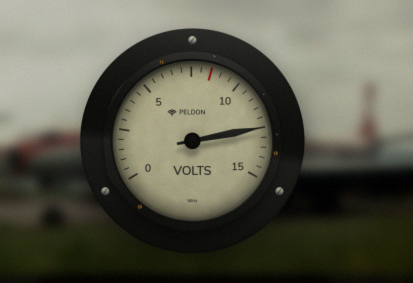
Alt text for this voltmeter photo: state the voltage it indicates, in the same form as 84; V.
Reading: 12.5; V
